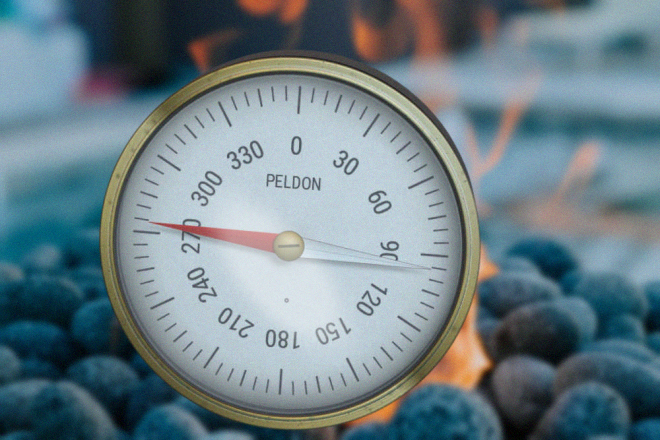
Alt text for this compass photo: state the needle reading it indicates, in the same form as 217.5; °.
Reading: 275; °
